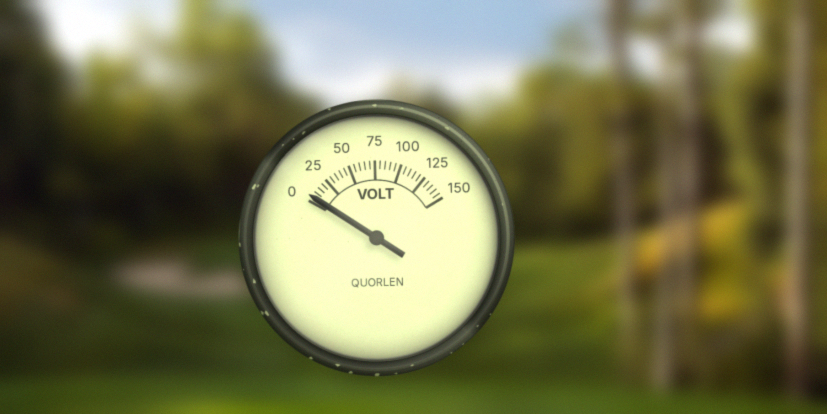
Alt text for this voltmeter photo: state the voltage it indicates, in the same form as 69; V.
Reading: 5; V
